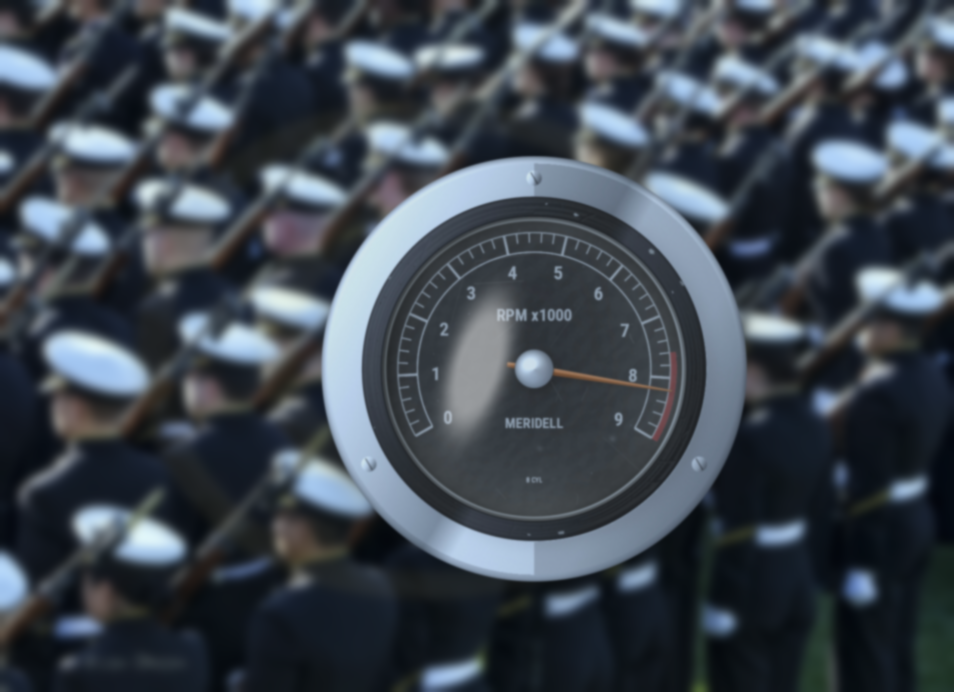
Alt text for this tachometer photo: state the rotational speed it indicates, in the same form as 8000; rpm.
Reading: 8200; rpm
